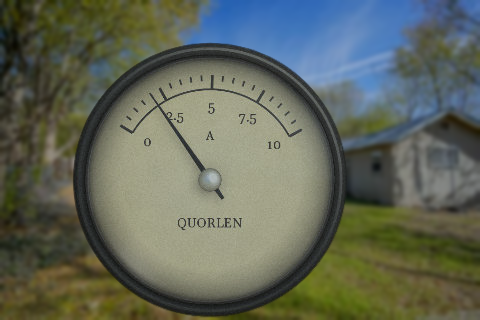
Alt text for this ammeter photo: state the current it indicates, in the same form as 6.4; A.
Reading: 2; A
